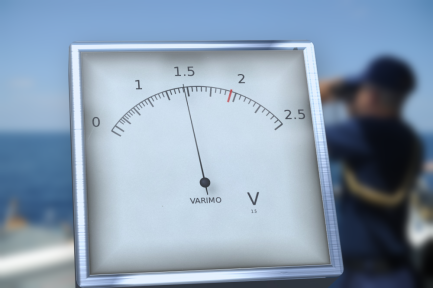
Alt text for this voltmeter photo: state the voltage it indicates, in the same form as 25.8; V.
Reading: 1.45; V
